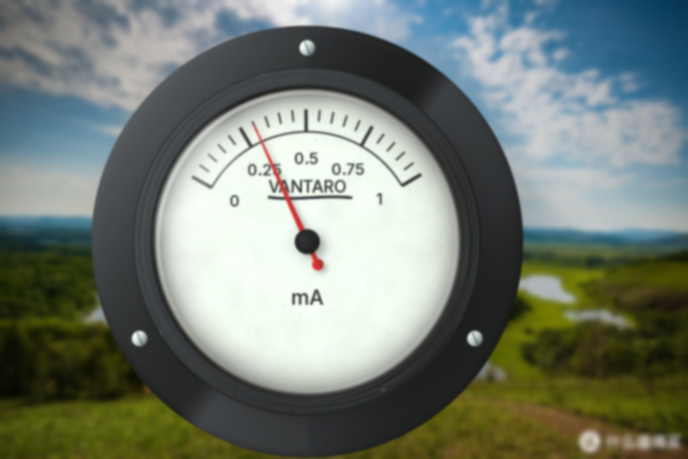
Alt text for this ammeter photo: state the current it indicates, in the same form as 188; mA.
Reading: 0.3; mA
